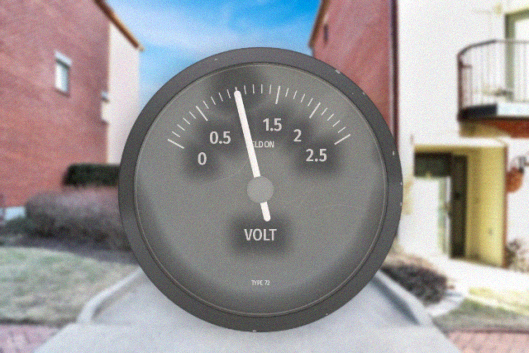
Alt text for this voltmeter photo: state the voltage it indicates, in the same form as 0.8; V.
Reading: 1; V
